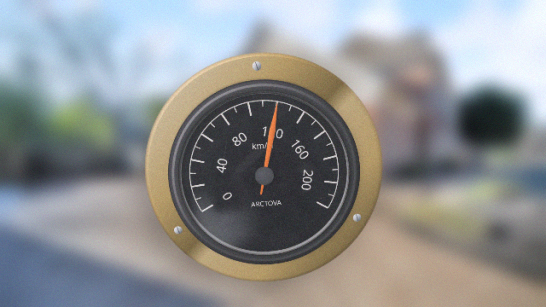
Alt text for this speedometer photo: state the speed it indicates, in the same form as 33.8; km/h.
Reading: 120; km/h
